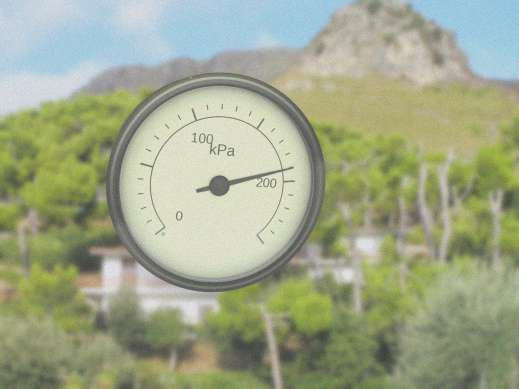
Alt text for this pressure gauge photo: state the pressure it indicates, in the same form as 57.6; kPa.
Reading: 190; kPa
